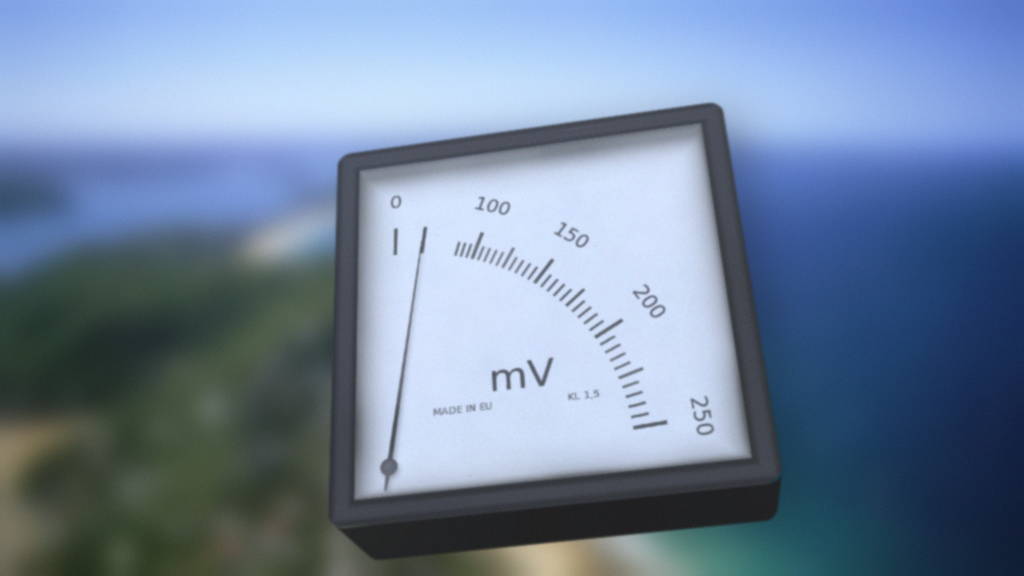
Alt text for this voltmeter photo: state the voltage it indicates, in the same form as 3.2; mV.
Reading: 50; mV
